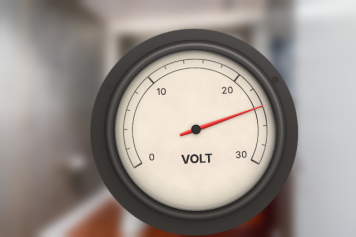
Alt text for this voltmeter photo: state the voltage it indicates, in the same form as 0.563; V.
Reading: 24; V
